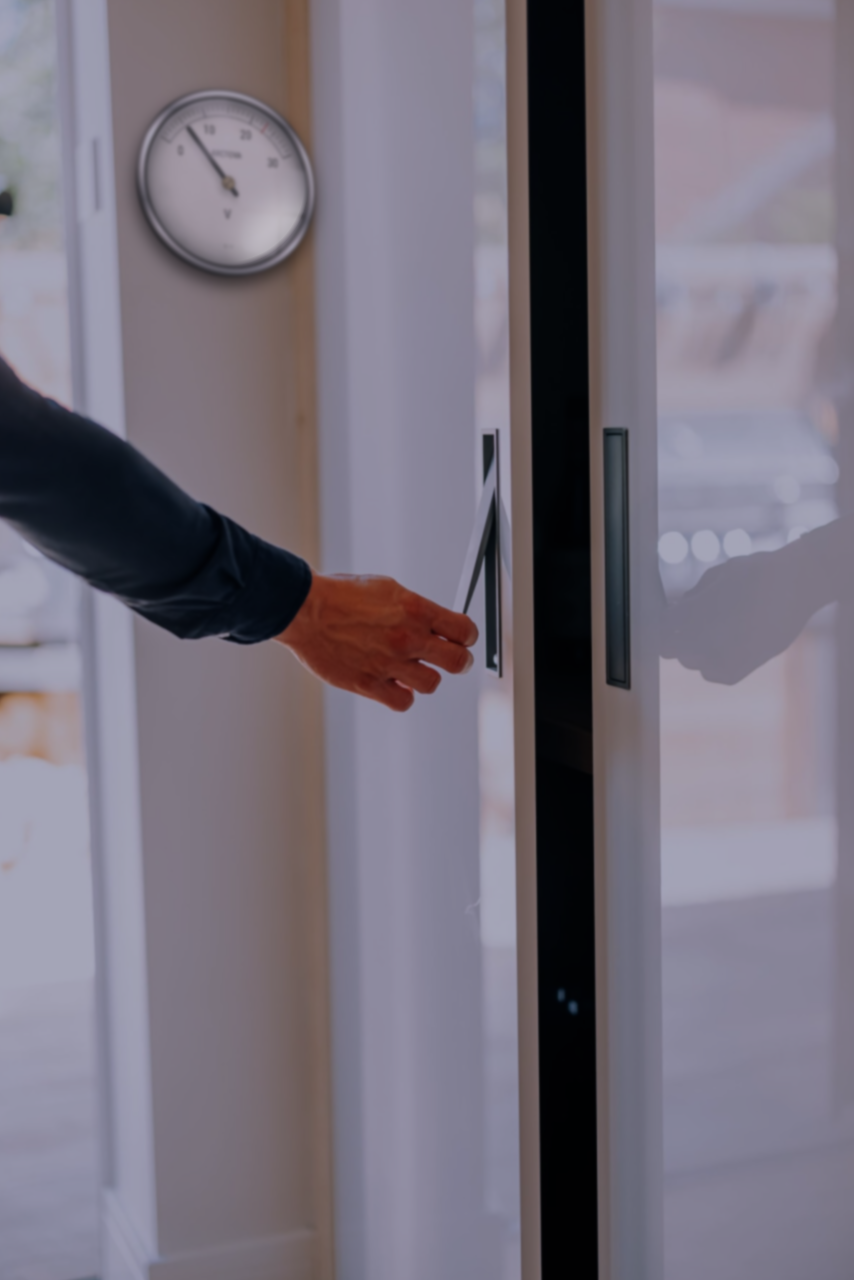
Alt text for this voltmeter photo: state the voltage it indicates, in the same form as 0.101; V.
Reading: 5; V
